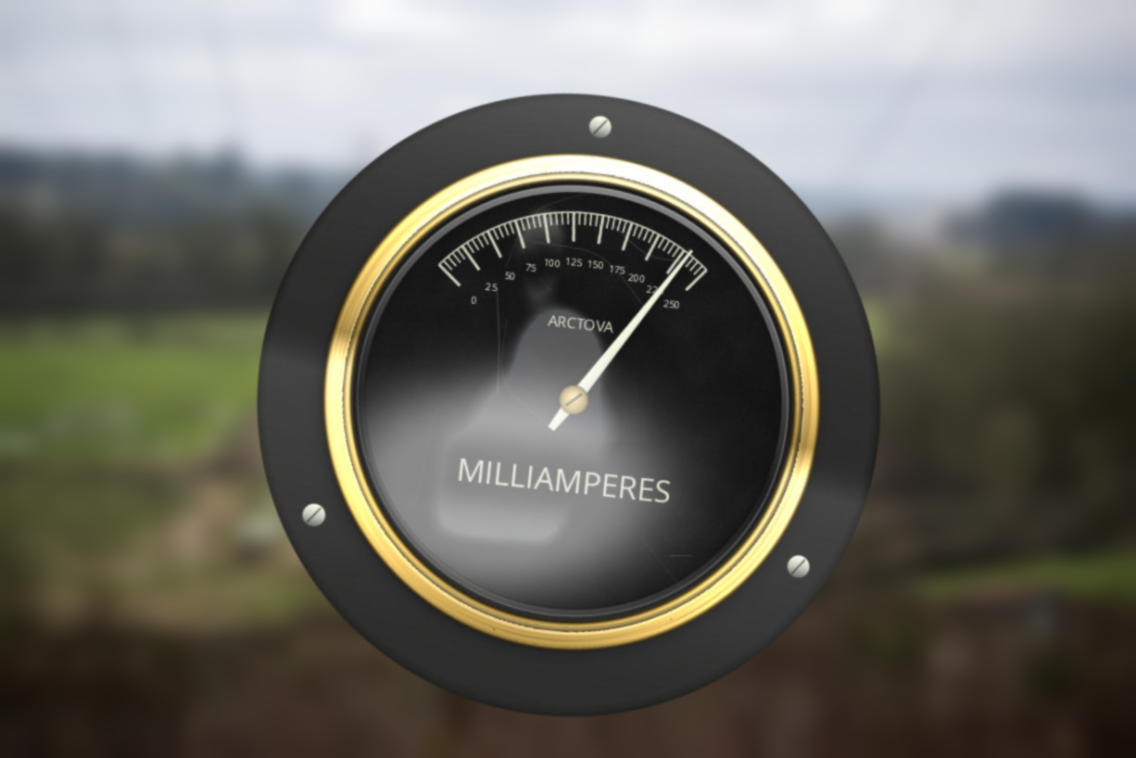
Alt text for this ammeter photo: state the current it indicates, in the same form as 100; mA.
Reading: 230; mA
